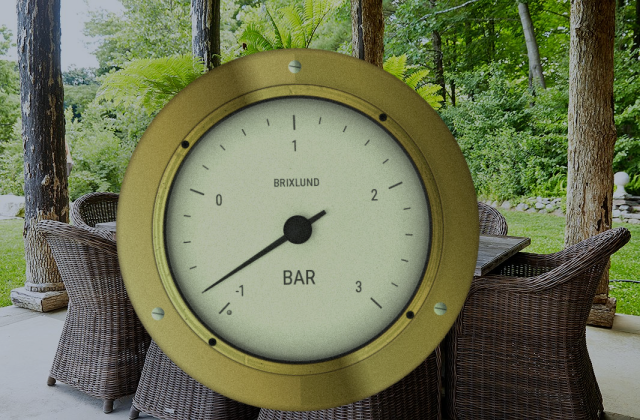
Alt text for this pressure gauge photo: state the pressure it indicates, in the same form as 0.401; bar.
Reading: -0.8; bar
